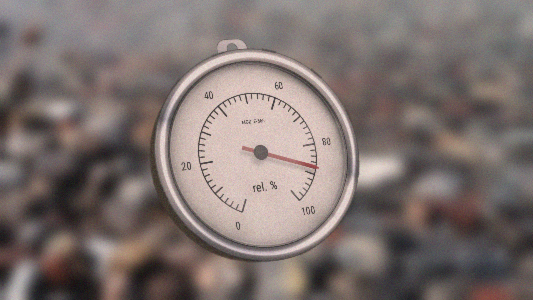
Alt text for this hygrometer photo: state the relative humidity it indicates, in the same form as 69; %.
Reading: 88; %
